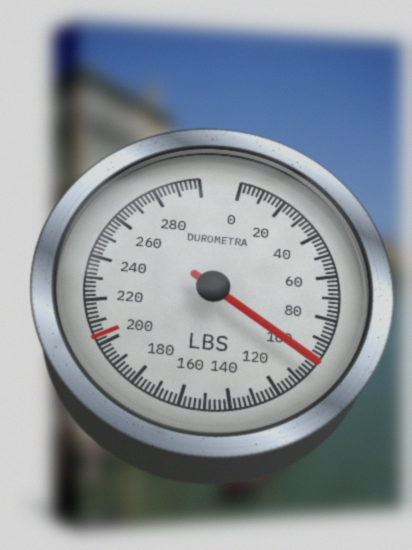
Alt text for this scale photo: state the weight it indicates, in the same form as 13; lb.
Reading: 100; lb
